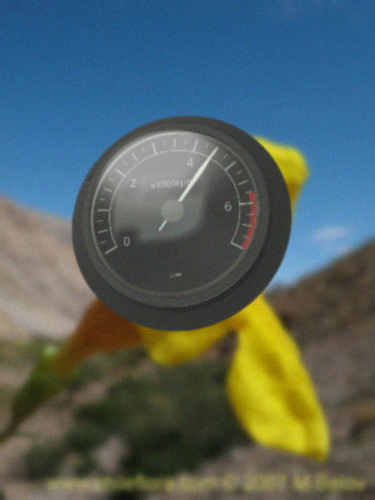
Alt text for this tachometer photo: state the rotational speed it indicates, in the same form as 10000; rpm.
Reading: 4500; rpm
